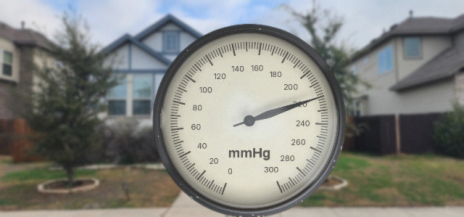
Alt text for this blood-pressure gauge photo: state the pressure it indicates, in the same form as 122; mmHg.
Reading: 220; mmHg
